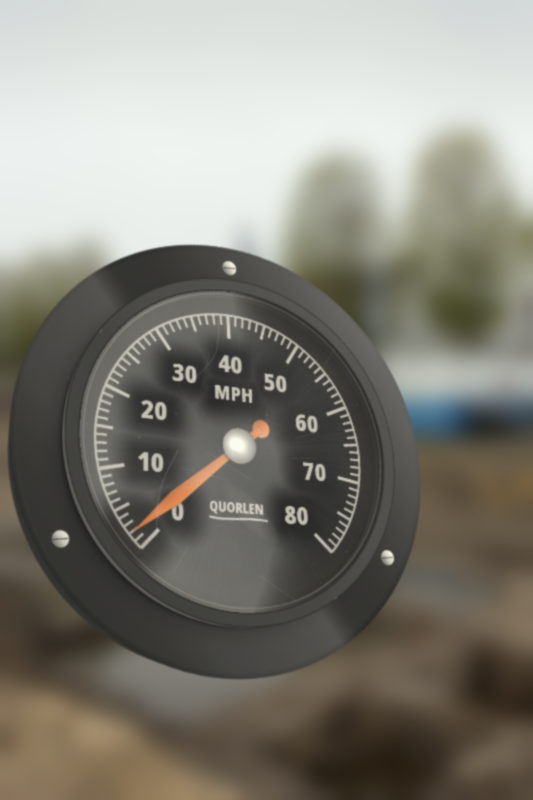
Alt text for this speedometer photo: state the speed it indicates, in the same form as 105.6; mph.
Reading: 2; mph
